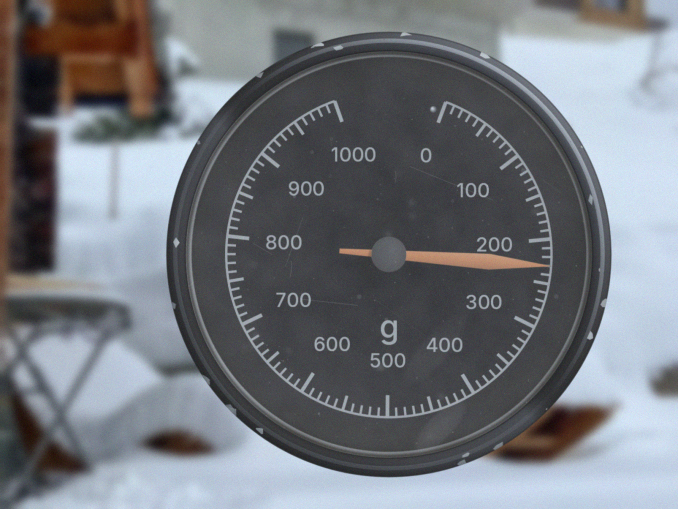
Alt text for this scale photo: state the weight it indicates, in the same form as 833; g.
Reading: 230; g
